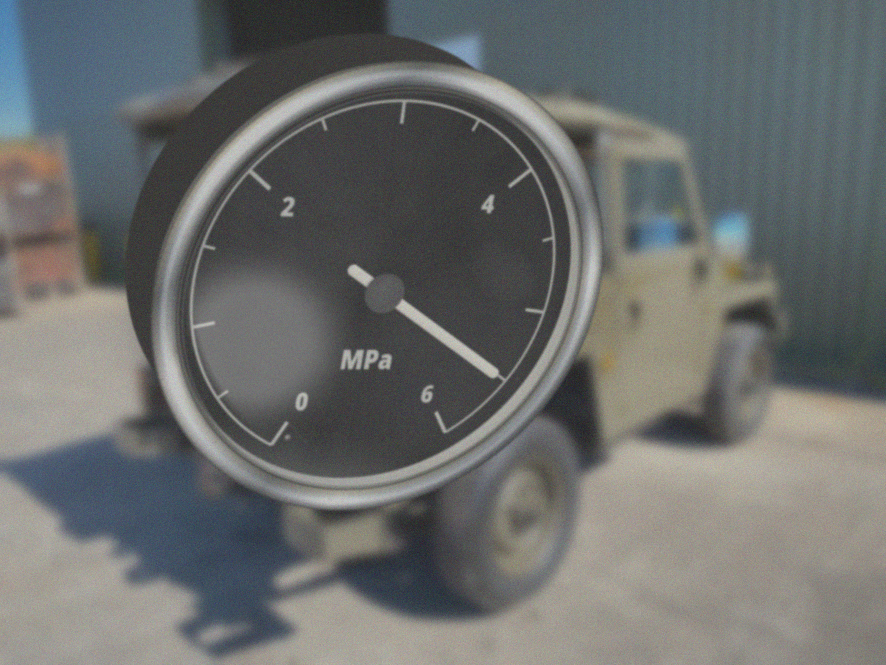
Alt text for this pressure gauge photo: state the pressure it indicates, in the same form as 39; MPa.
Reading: 5.5; MPa
